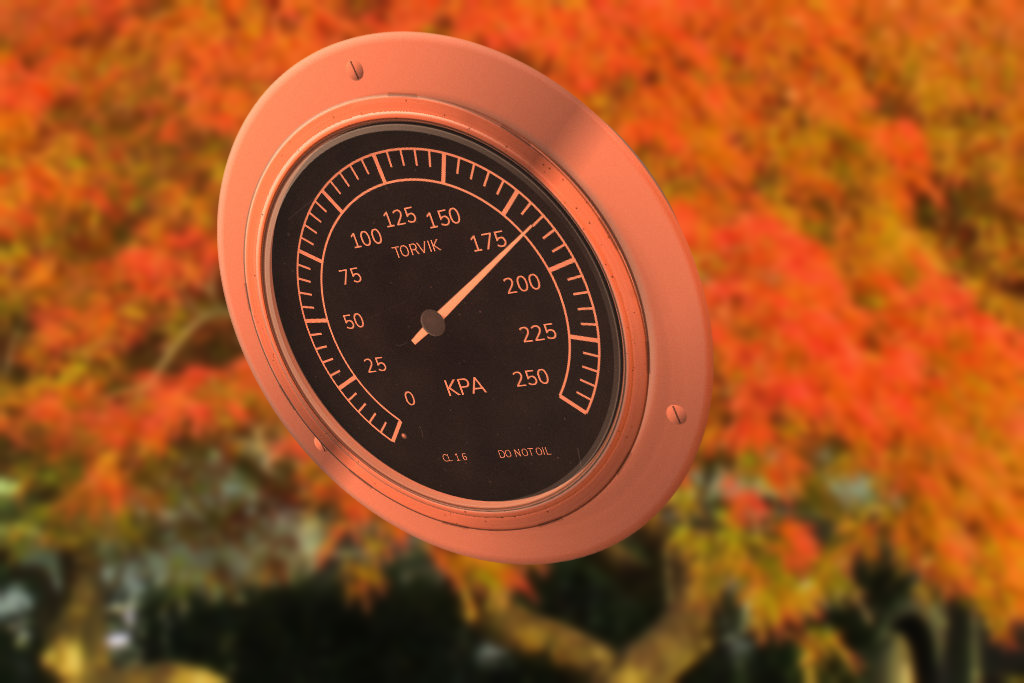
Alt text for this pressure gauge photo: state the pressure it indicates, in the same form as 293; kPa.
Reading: 185; kPa
